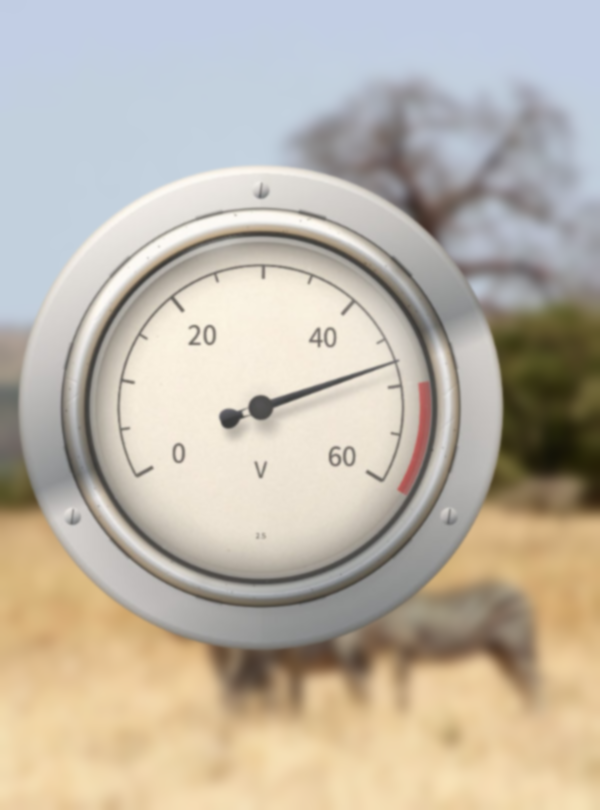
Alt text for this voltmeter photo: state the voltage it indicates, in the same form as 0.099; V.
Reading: 47.5; V
